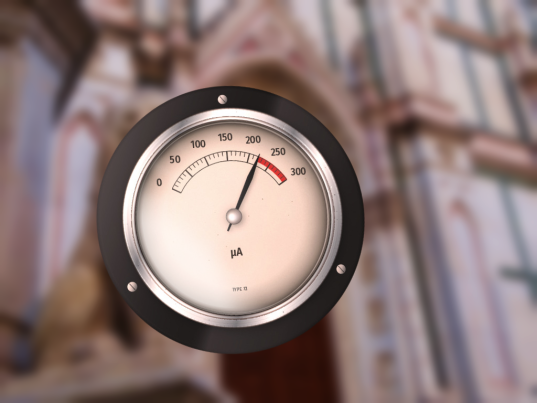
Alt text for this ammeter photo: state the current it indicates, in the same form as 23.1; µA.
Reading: 220; µA
